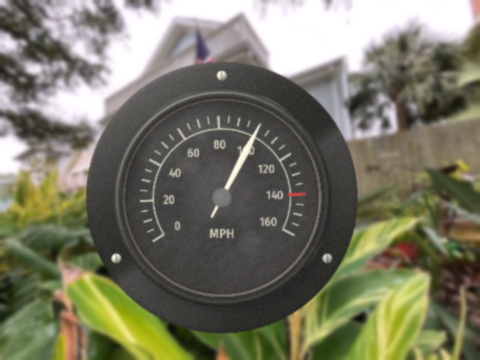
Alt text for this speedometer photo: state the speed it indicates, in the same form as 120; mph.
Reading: 100; mph
